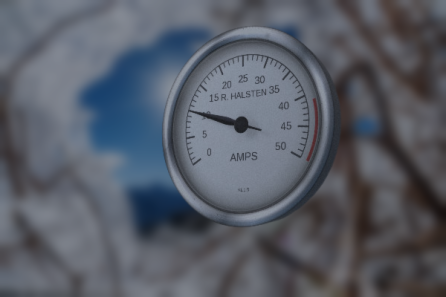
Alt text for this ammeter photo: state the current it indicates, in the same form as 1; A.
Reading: 10; A
